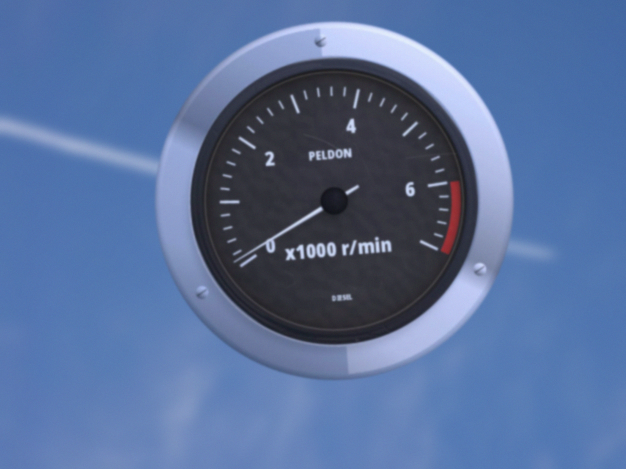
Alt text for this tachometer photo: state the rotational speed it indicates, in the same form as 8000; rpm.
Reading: 100; rpm
